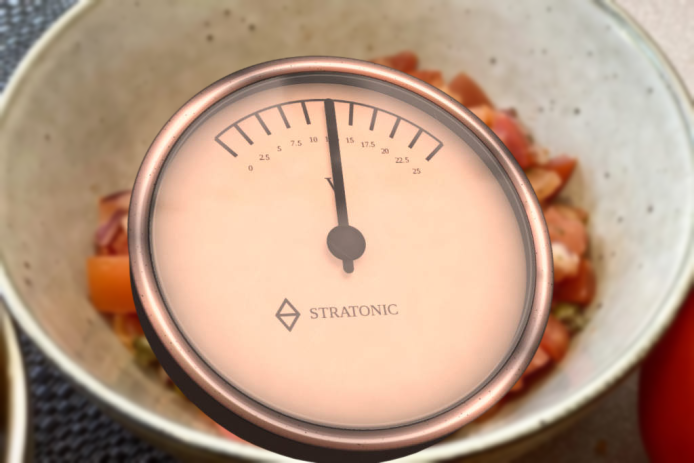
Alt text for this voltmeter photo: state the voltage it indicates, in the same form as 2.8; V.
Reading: 12.5; V
